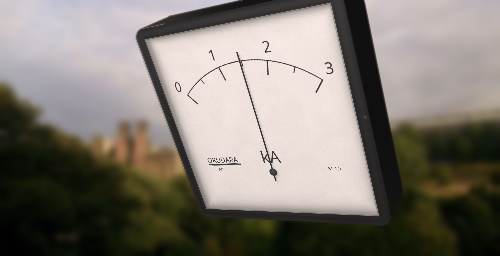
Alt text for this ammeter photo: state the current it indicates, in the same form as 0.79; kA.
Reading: 1.5; kA
